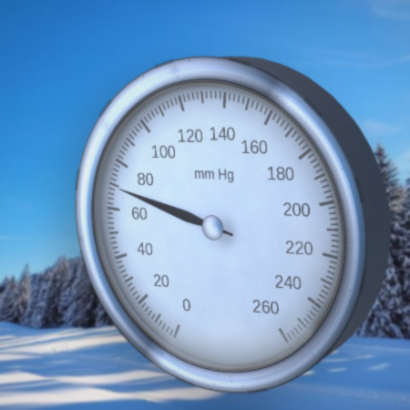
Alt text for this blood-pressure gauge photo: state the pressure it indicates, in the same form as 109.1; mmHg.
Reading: 70; mmHg
